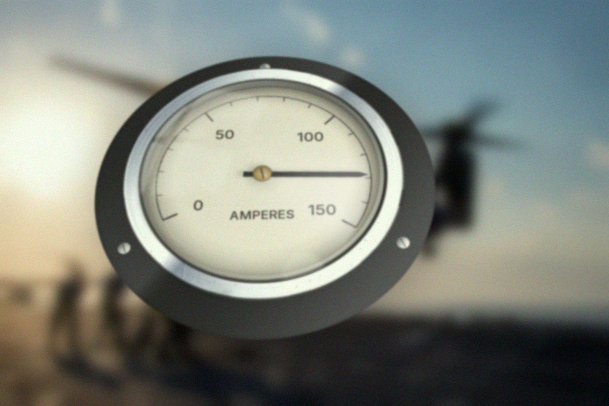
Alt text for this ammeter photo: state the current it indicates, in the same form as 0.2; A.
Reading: 130; A
